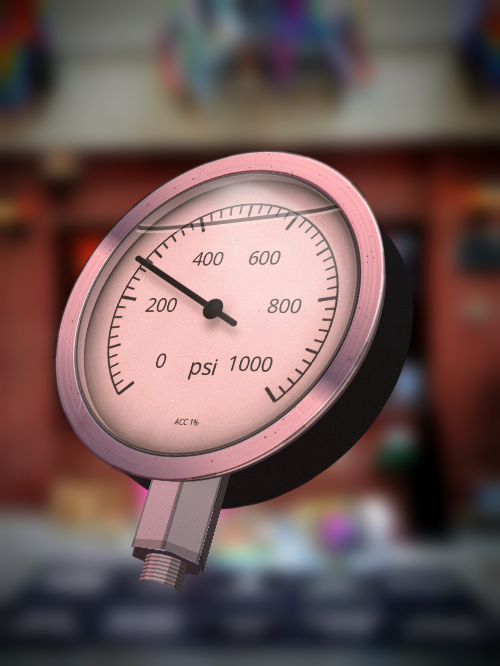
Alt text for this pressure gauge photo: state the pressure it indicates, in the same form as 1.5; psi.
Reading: 270; psi
